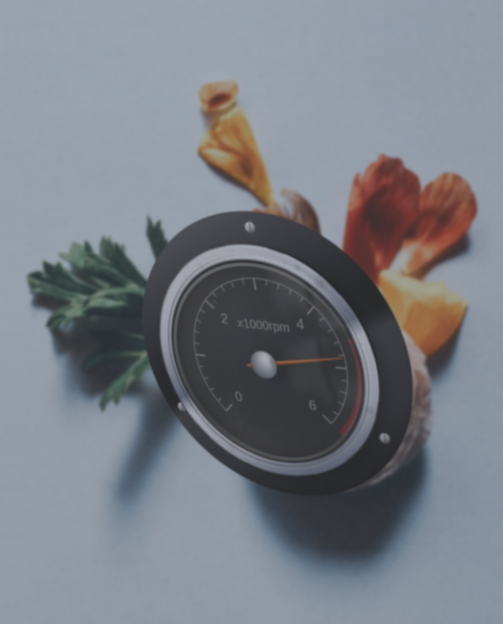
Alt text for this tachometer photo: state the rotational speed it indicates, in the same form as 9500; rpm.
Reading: 4800; rpm
